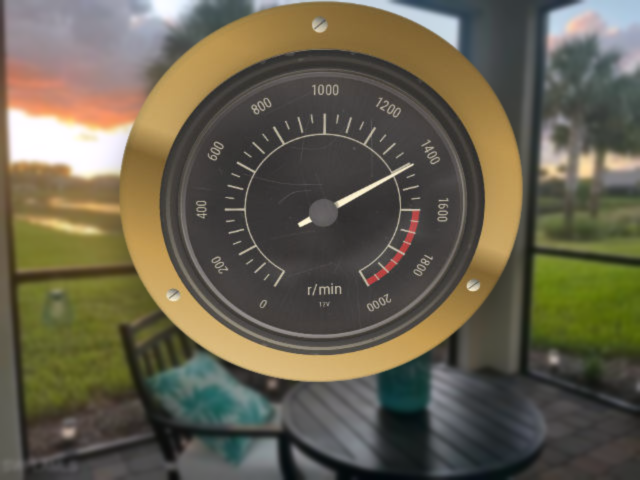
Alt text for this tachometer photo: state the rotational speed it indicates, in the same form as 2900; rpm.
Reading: 1400; rpm
